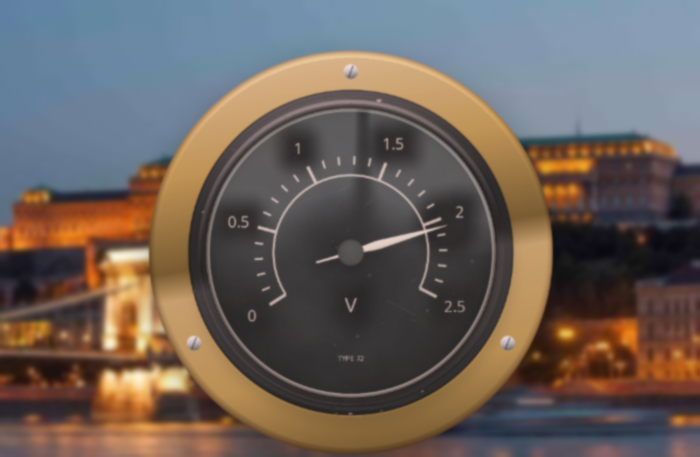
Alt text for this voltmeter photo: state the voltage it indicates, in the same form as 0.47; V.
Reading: 2.05; V
